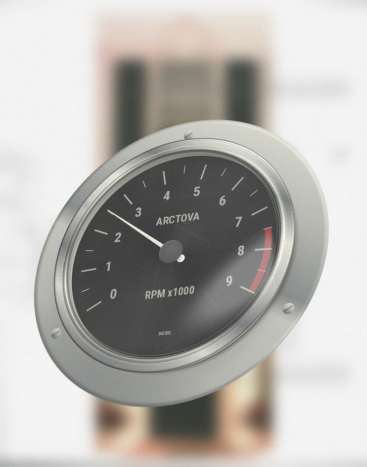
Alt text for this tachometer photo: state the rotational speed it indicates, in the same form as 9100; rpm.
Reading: 2500; rpm
